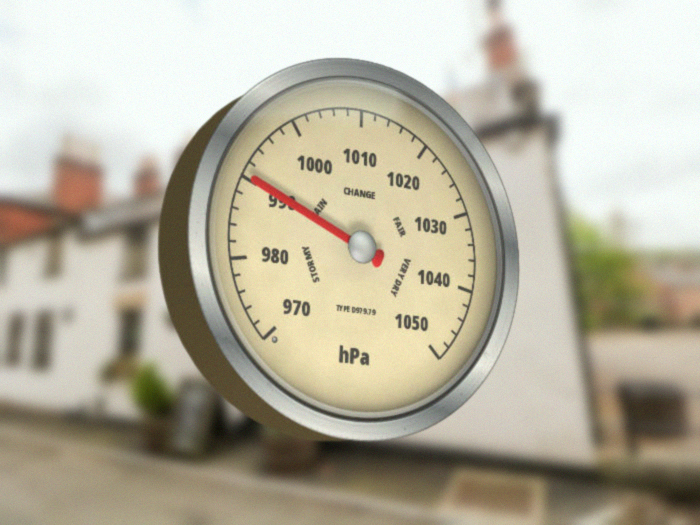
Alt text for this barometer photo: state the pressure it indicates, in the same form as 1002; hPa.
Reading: 990; hPa
